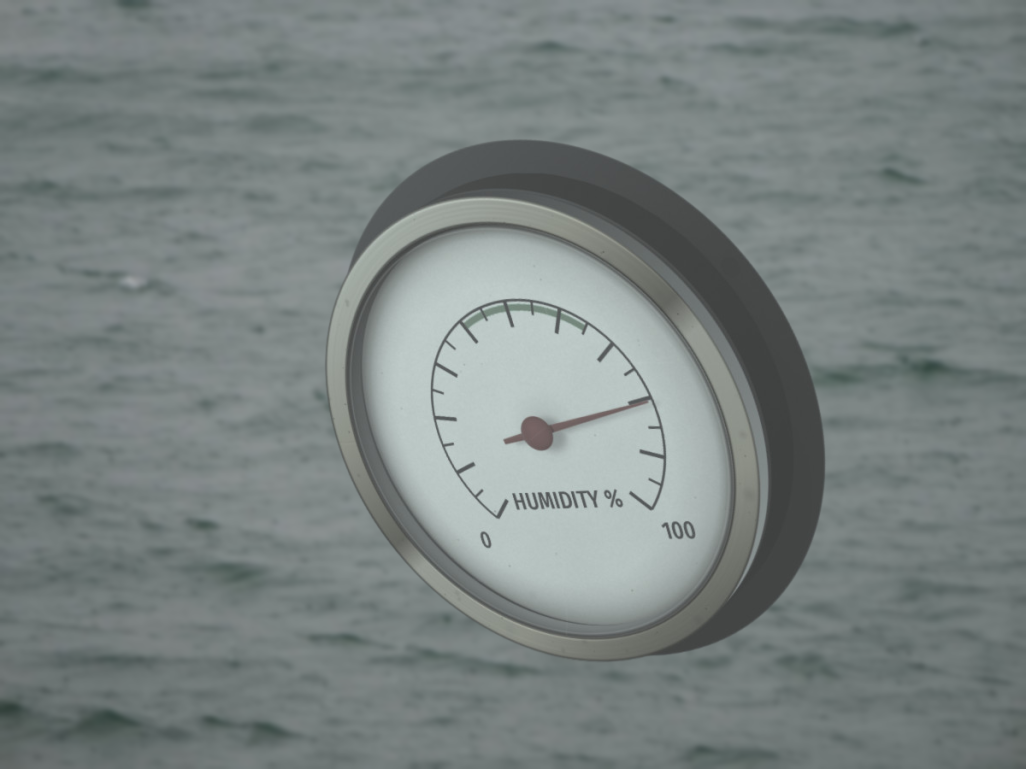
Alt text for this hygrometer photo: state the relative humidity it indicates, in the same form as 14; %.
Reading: 80; %
